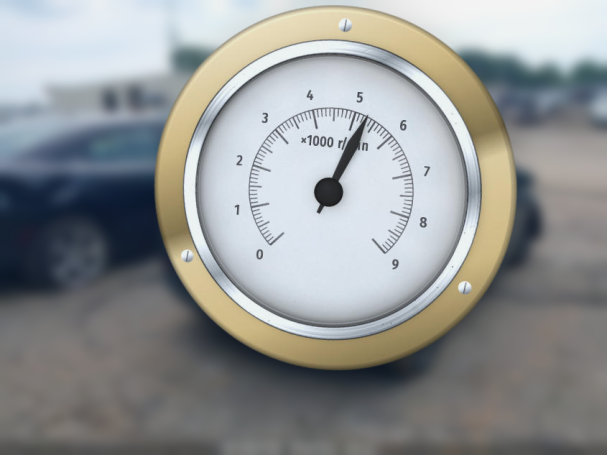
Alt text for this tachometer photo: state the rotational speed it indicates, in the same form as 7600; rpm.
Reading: 5300; rpm
